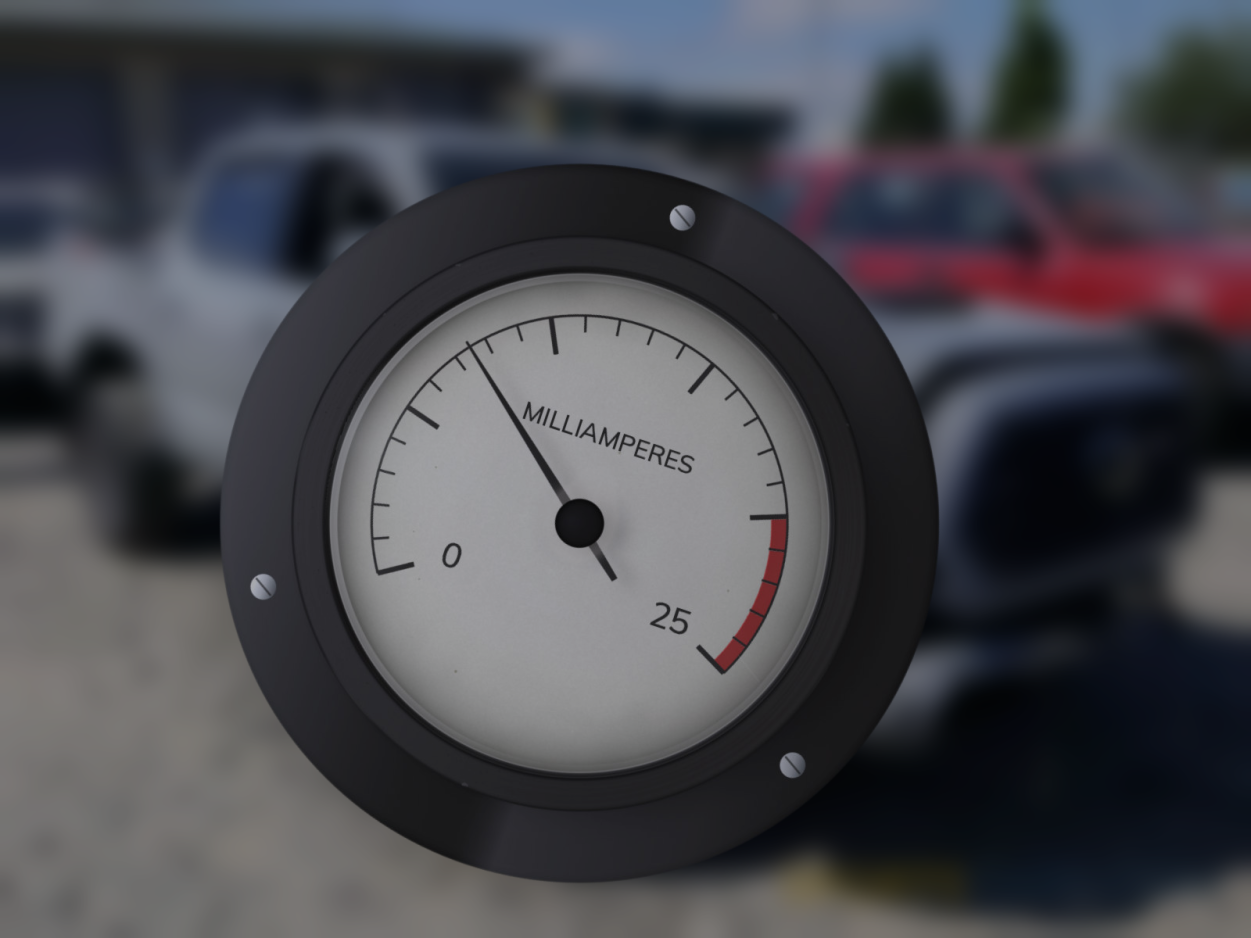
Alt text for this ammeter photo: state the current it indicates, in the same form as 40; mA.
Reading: 7.5; mA
